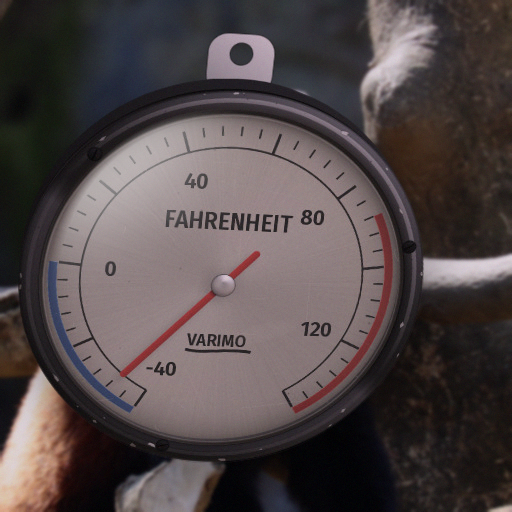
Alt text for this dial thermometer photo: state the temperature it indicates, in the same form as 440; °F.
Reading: -32; °F
